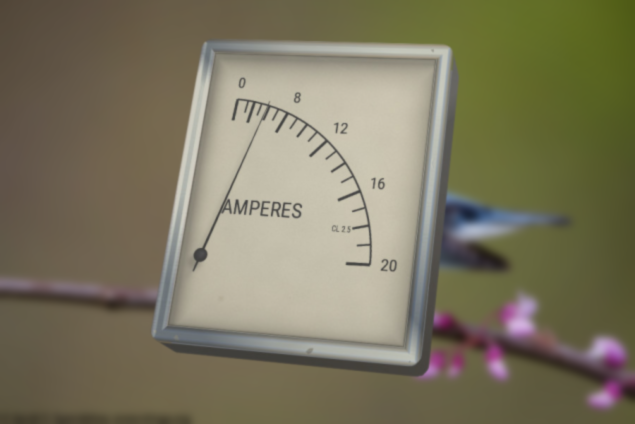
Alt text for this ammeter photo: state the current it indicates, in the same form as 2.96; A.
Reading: 6; A
